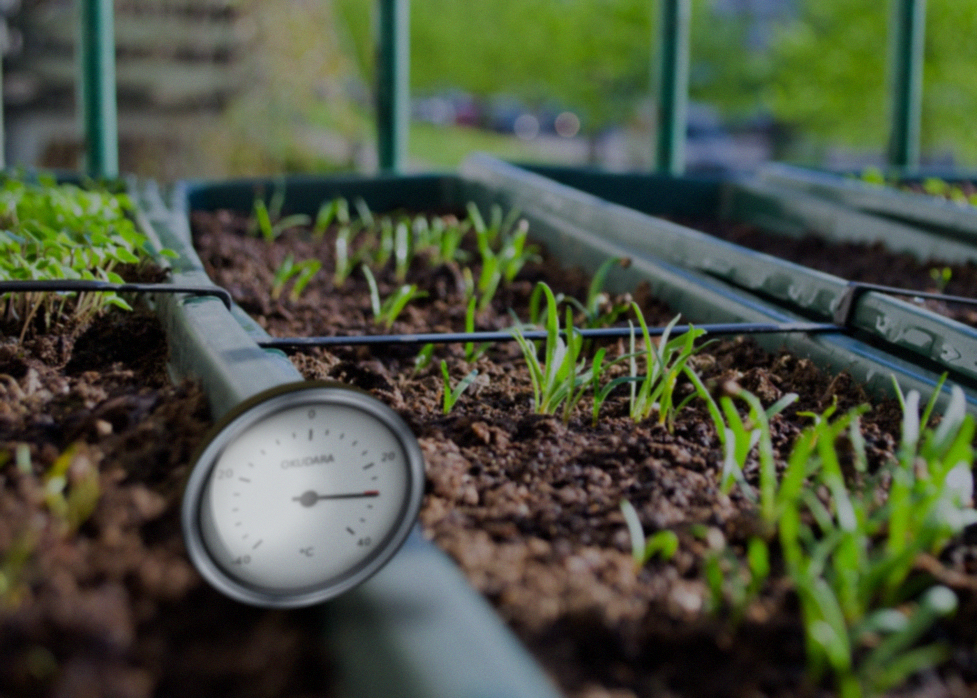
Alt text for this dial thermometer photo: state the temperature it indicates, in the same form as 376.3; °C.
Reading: 28; °C
